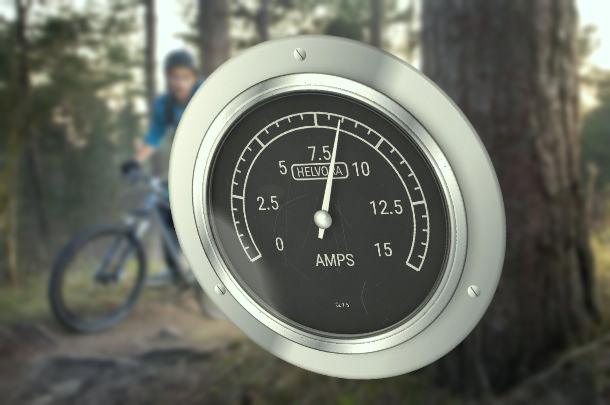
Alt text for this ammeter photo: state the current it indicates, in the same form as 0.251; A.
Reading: 8.5; A
